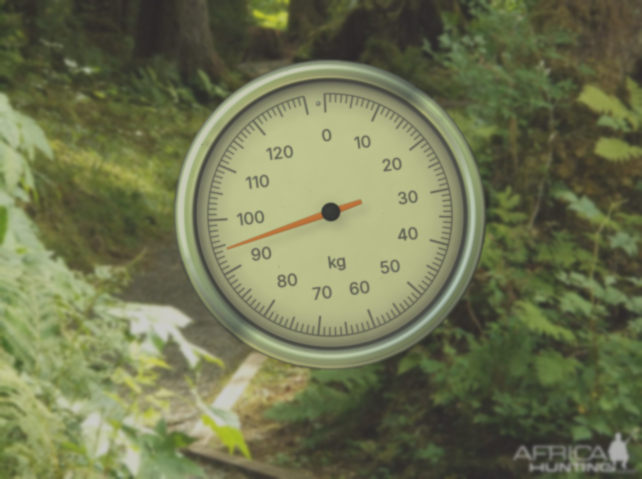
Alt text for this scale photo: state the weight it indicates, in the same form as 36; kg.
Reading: 94; kg
